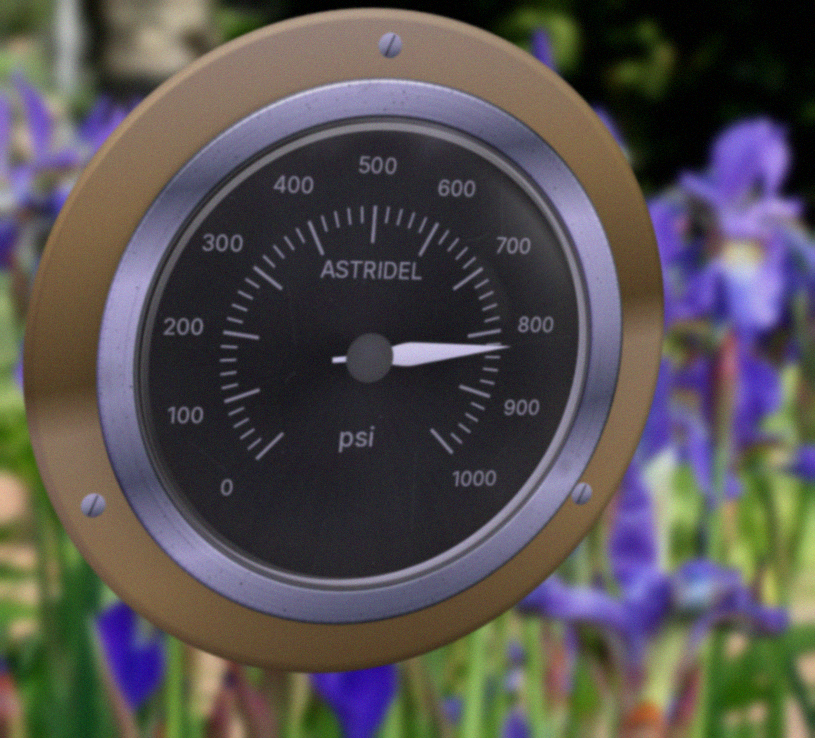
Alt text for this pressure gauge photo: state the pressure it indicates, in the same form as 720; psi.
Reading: 820; psi
